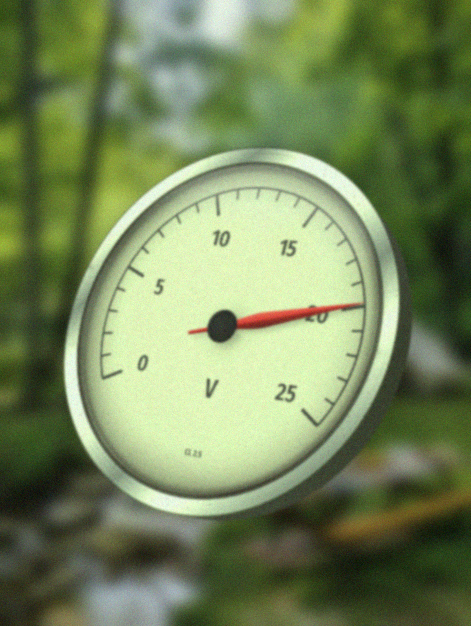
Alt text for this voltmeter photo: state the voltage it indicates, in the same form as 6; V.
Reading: 20; V
